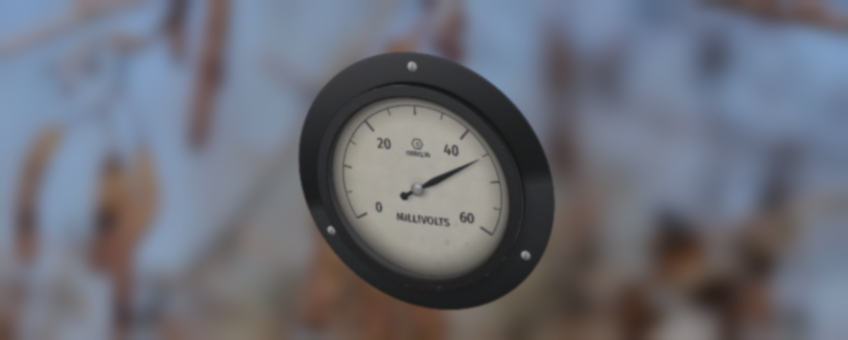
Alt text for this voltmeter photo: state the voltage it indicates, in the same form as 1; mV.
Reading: 45; mV
